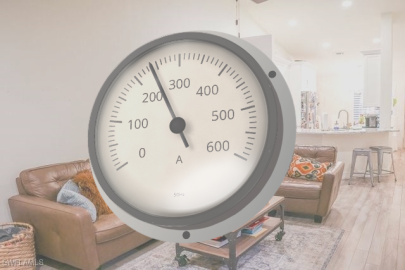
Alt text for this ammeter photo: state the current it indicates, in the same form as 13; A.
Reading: 240; A
